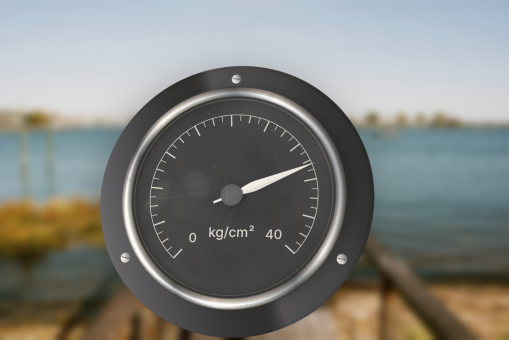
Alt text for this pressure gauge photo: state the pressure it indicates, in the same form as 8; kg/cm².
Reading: 30.5; kg/cm²
